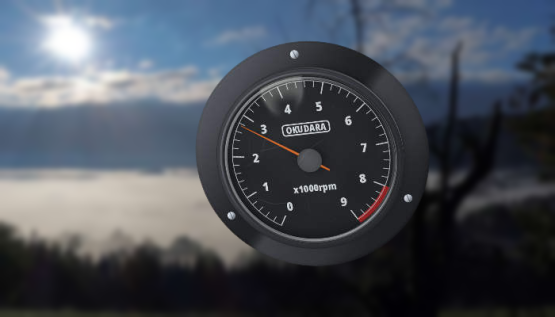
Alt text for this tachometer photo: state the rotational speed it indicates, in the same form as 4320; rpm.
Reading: 2800; rpm
